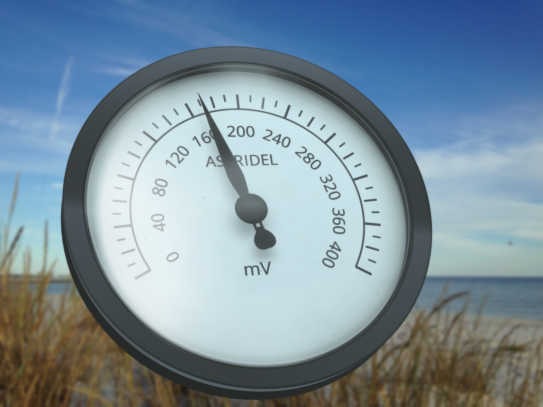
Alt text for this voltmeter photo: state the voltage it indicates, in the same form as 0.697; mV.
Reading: 170; mV
